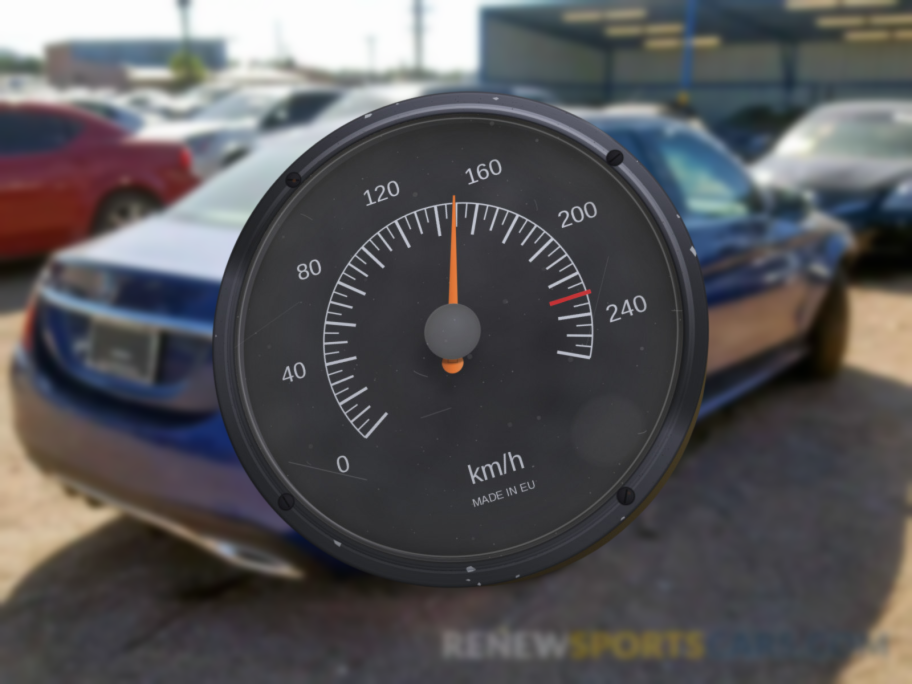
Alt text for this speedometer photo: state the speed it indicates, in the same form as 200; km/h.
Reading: 150; km/h
